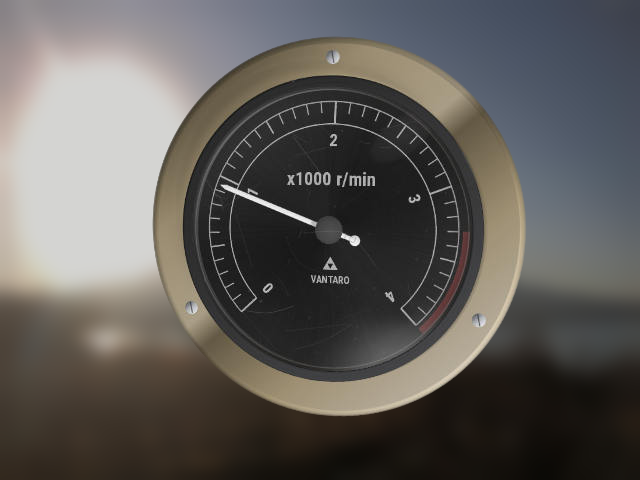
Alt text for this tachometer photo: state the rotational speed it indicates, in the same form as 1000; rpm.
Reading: 950; rpm
